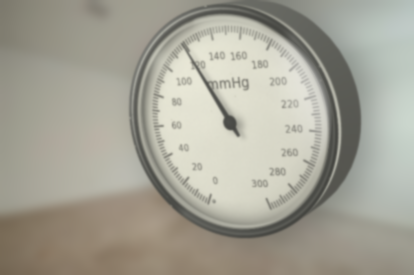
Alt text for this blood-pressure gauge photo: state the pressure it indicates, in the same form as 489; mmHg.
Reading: 120; mmHg
